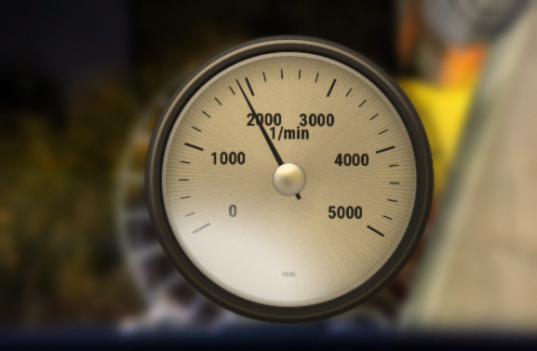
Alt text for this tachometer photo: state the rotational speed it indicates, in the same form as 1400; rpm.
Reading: 1900; rpm
